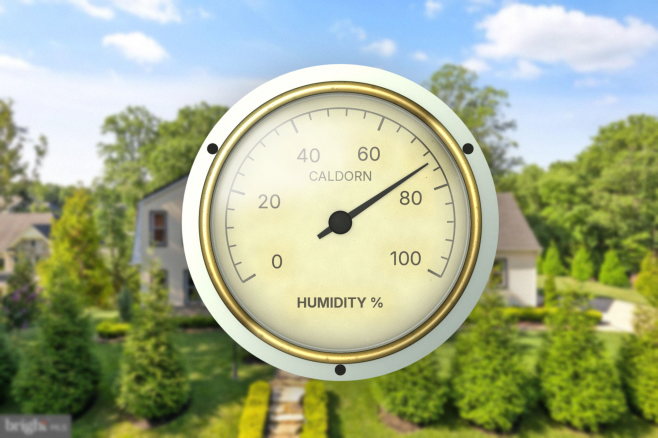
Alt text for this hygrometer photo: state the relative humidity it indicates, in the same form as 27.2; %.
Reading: 74; %
